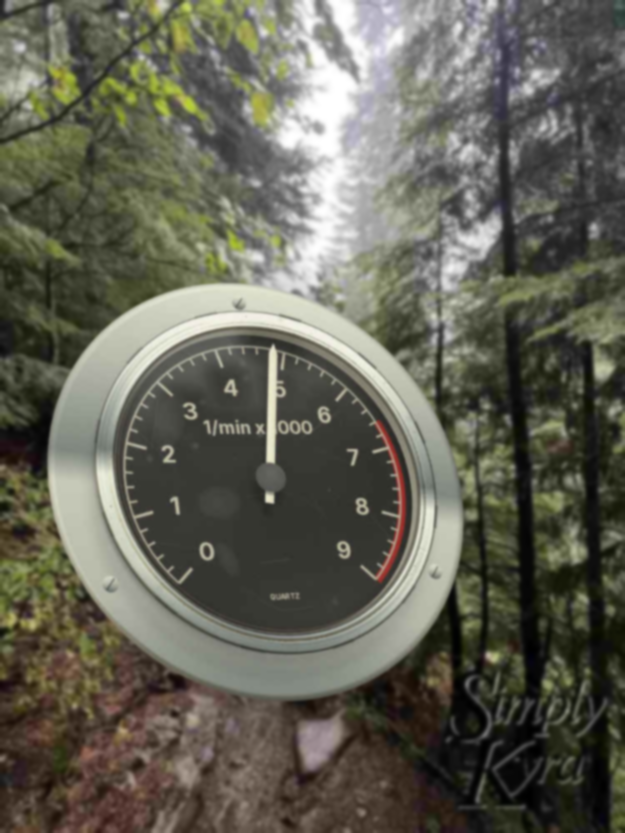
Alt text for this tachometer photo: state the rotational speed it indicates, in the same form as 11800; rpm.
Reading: 4800; rpm
